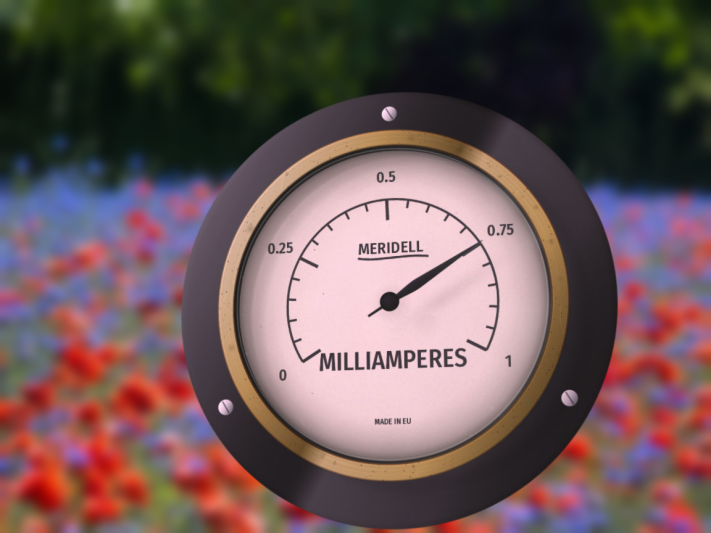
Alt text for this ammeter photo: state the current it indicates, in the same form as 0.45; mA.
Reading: 0.75; mA
